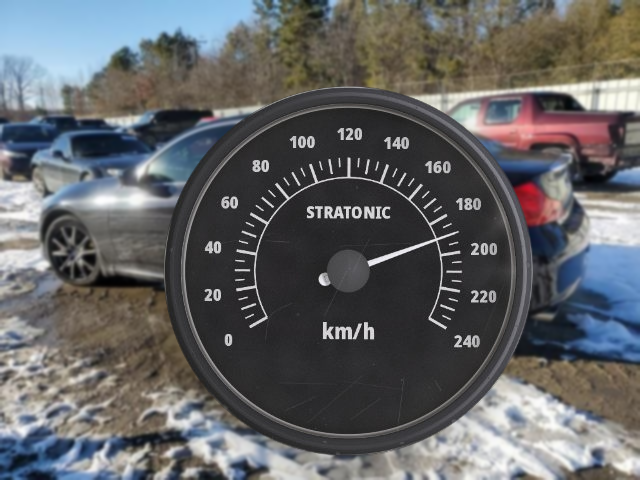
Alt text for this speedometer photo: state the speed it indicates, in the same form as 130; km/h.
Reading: 190; km/h
